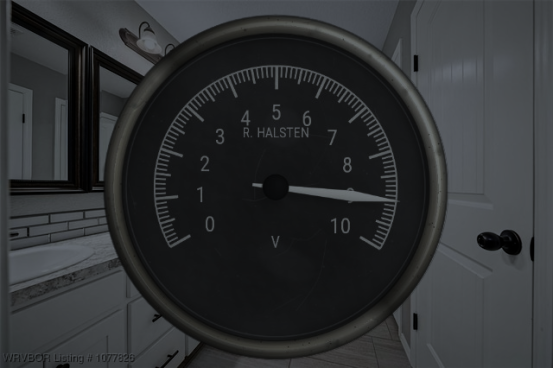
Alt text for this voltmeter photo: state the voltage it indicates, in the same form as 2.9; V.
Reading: 9; V
